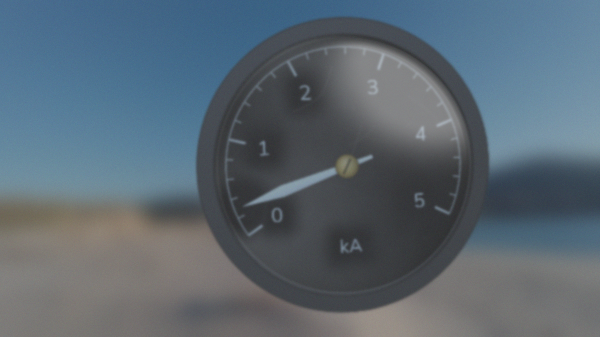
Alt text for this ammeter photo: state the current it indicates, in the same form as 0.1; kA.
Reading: 0.3; kA
